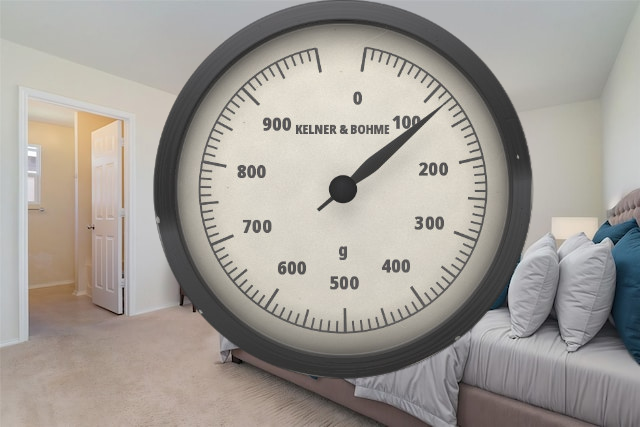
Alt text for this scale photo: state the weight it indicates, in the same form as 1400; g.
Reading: 120; g
